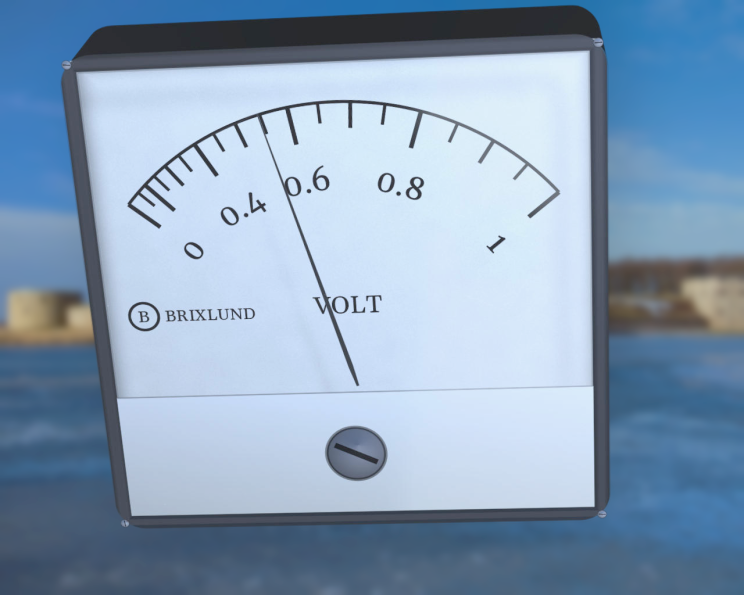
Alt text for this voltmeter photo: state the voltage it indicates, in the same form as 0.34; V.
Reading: 0.55; V
